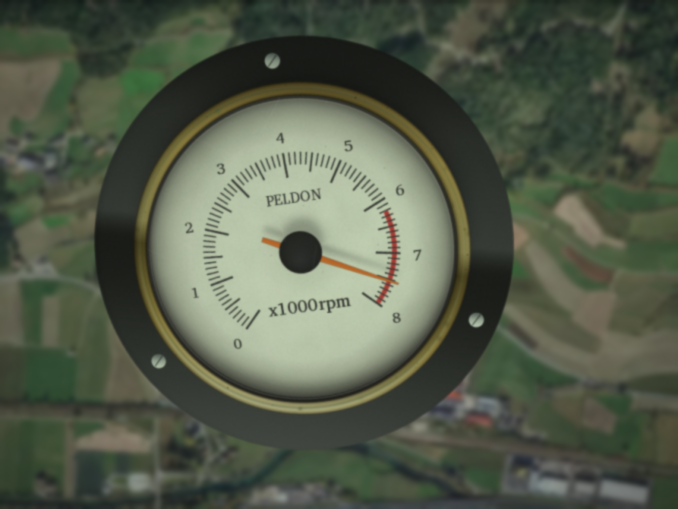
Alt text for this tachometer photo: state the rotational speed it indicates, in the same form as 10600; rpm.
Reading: 7500; rpm
